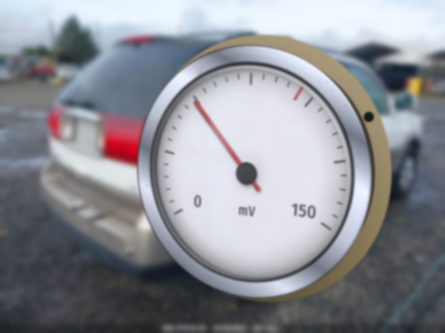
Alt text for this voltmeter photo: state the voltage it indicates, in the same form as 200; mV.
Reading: 50; mV
